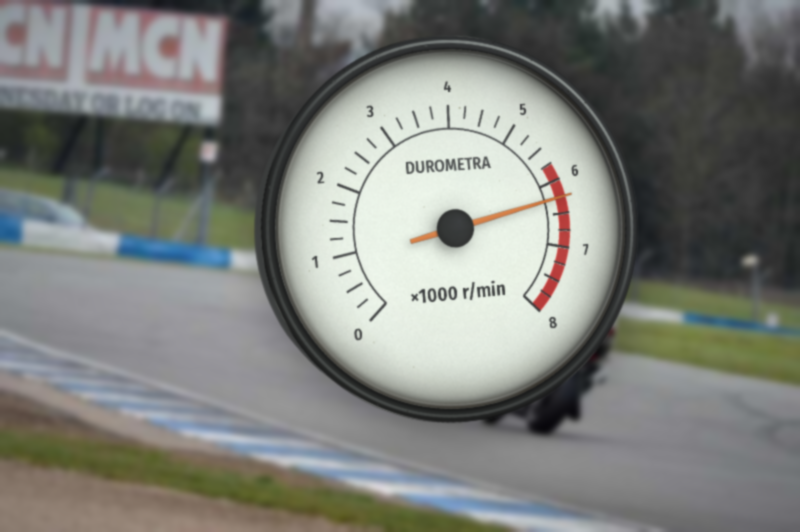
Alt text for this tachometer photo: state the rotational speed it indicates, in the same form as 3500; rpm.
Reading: 6250; rpm
